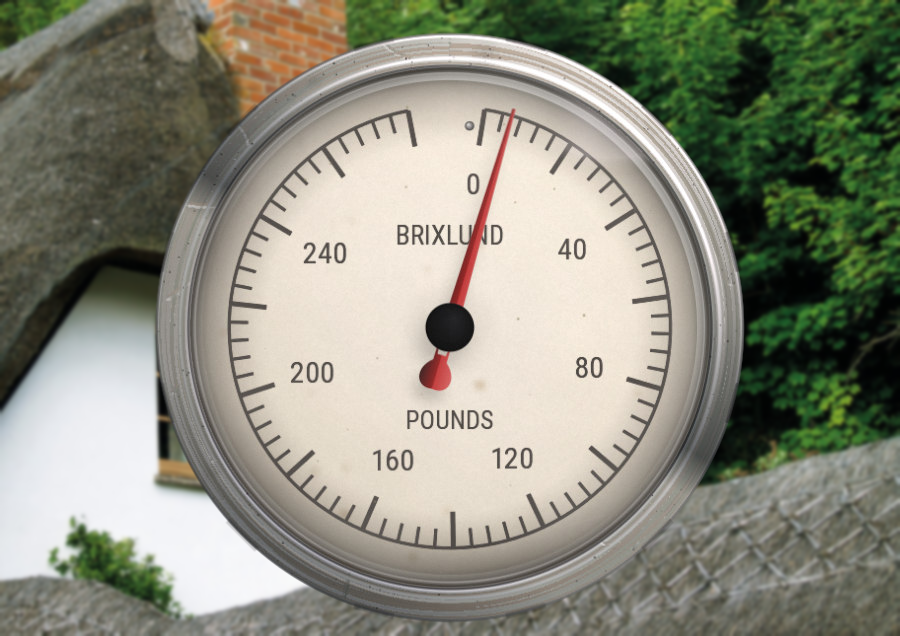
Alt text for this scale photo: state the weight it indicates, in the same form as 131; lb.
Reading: 6; lb
